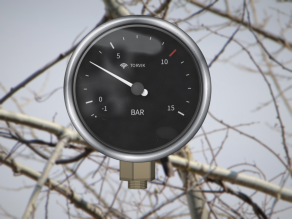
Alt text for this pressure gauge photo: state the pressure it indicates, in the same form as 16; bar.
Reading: 3; bar
